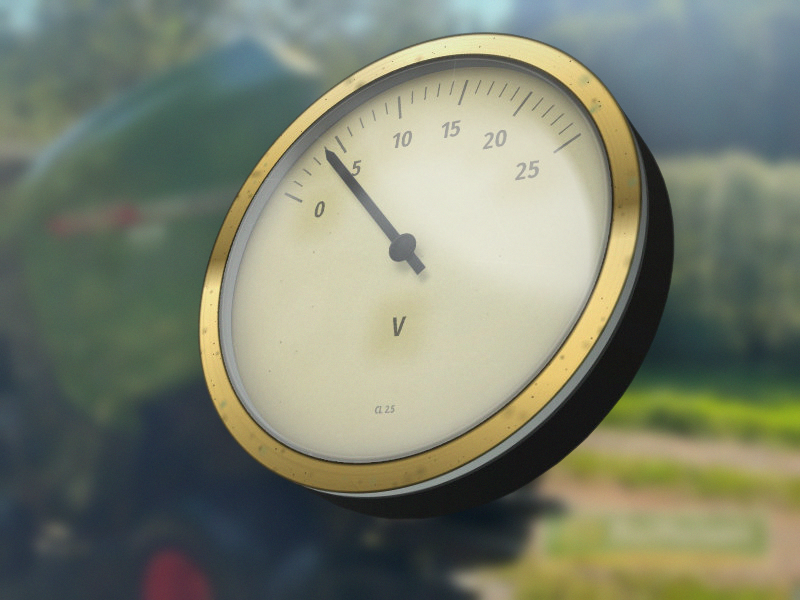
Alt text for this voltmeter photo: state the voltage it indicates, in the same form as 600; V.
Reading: 4; V
